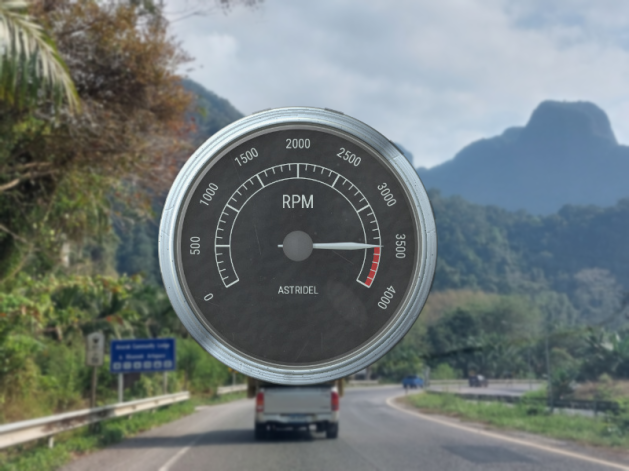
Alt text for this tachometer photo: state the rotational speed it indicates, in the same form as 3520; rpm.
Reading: 3500; rpm
